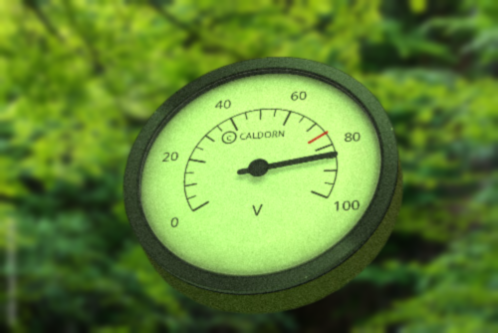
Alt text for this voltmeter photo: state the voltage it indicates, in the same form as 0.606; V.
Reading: 85; V
